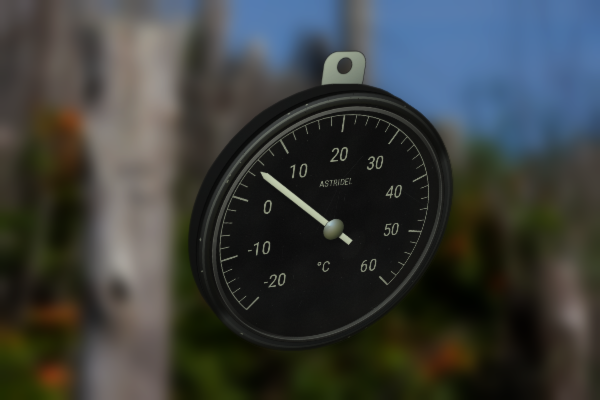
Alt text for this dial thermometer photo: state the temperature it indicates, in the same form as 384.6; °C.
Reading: 5; °C
